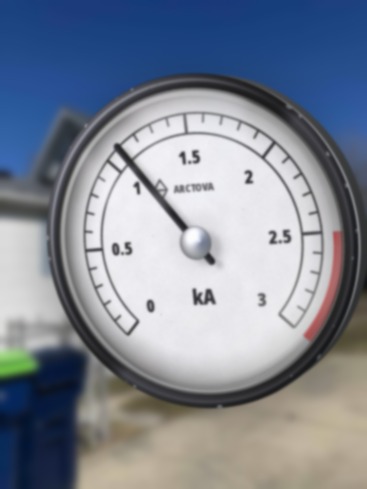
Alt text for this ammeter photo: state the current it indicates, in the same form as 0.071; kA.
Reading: 1.1; kA
